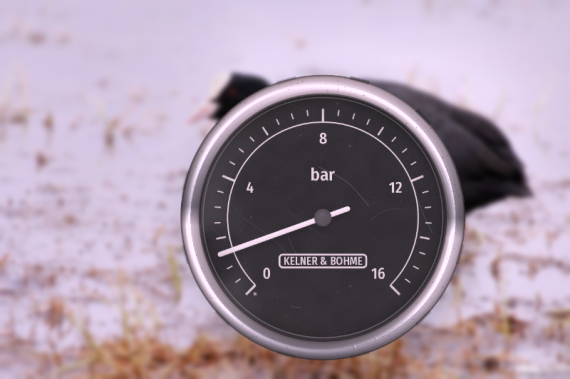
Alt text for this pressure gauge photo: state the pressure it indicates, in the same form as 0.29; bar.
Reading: 1.5; bar
